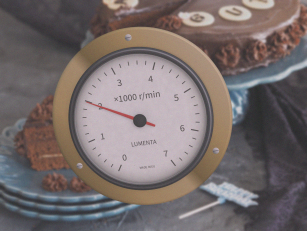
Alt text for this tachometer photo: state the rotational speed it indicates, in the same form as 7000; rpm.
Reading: 2000; rpm
